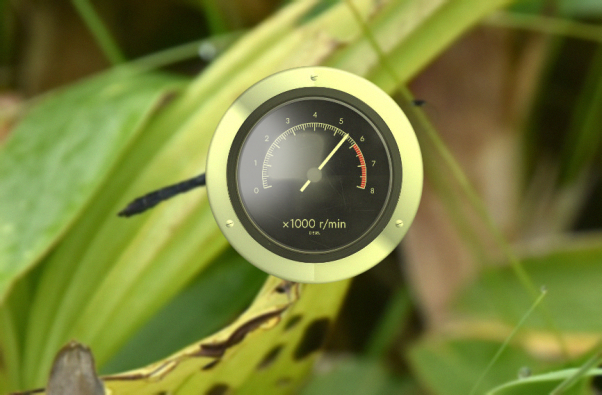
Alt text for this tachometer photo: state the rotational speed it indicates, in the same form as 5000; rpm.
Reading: 5500; rpm
